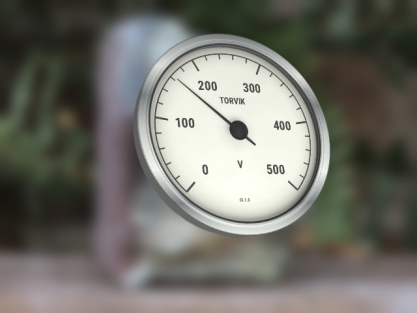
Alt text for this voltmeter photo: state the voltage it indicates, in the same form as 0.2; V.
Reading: 160; V
